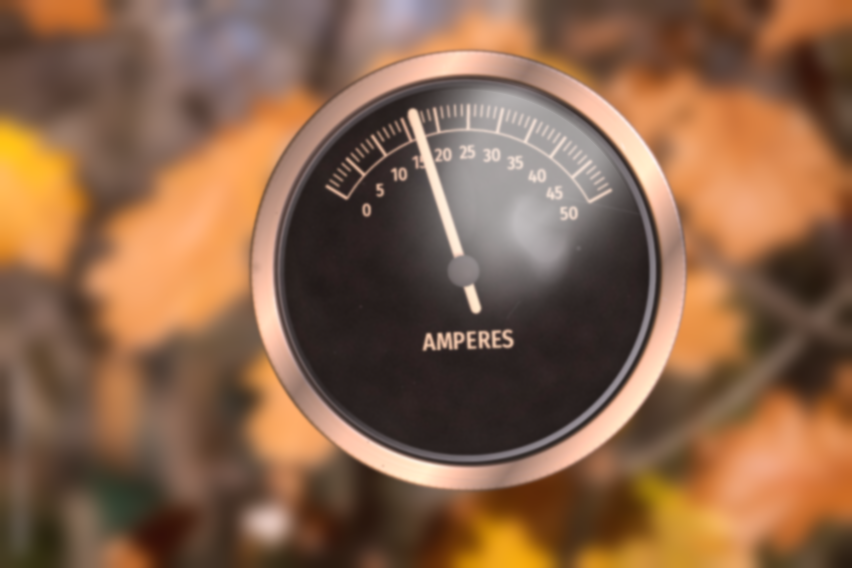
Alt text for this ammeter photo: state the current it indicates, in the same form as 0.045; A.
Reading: 17; A
